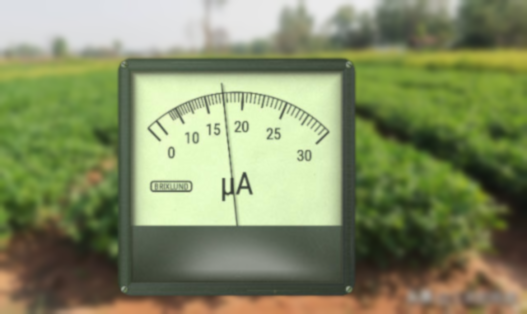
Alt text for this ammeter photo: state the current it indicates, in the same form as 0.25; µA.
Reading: 17.5; µA
